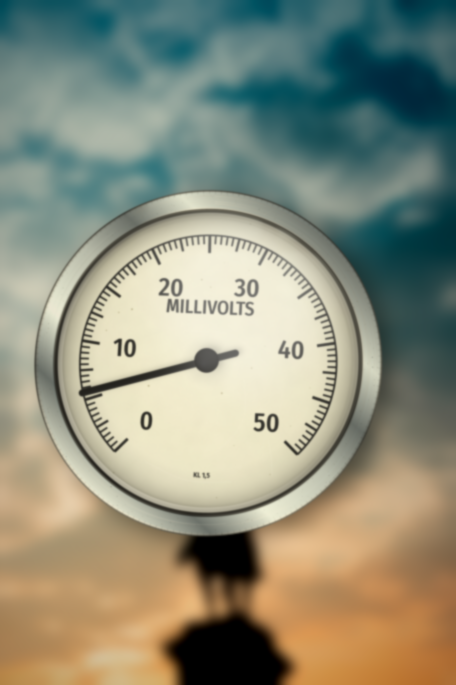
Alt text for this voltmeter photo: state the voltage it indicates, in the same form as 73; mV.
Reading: 5.5; mV
